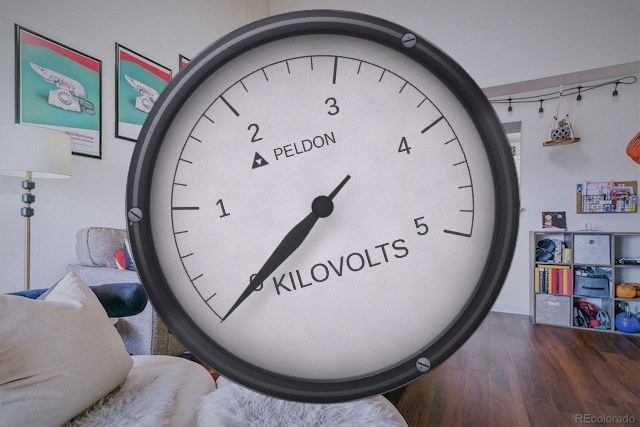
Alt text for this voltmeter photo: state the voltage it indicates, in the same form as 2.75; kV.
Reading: 0; kV
